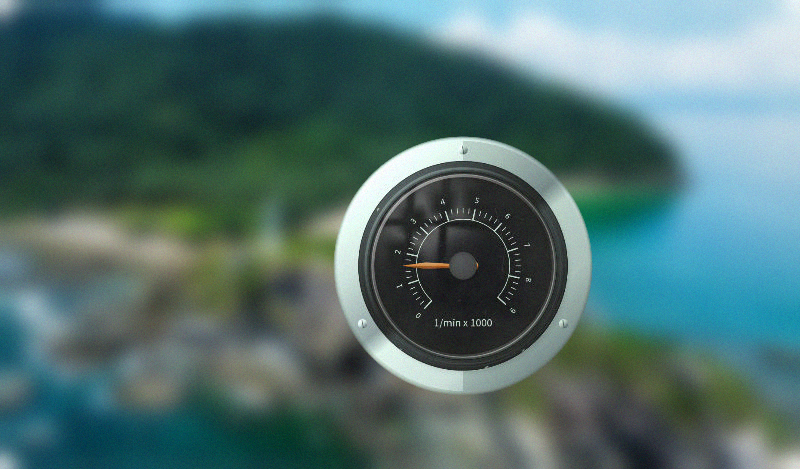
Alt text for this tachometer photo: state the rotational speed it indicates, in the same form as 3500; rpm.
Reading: 1600; rpm
